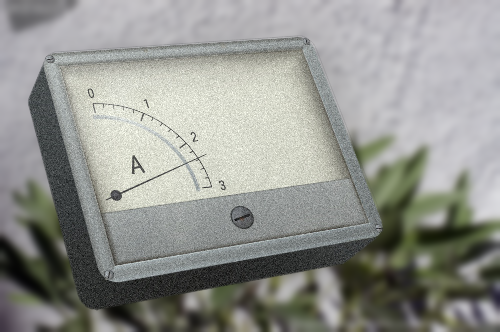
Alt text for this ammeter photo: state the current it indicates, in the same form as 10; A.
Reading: 2.4; A
